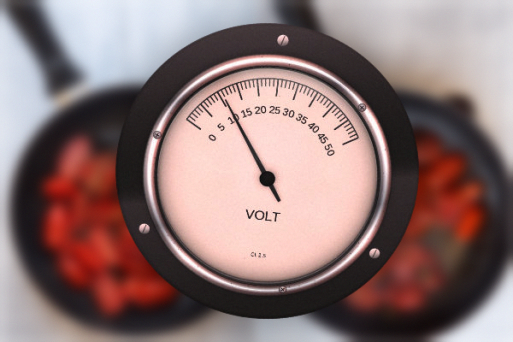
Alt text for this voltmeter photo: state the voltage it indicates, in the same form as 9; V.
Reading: 11; V
